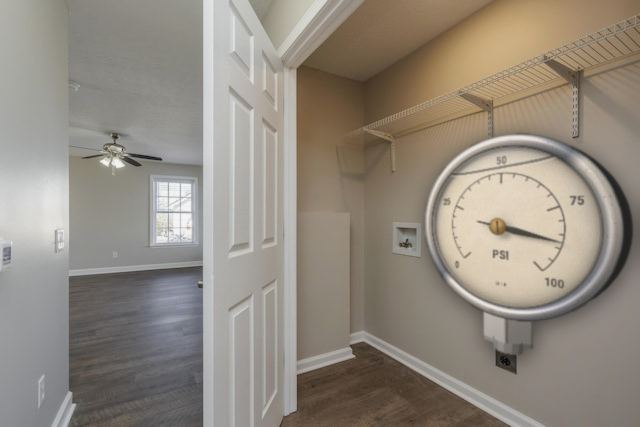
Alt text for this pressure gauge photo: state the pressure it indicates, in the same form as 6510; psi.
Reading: 87.5; psi
